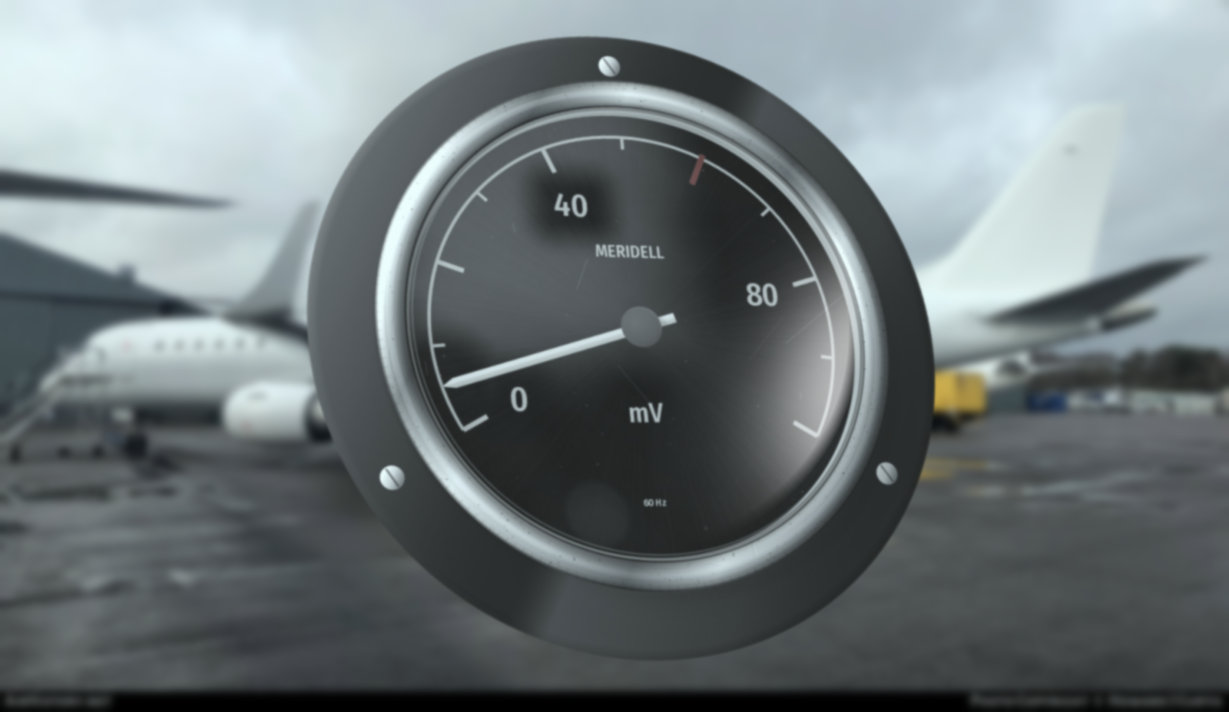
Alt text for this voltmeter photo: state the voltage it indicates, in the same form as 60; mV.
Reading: 5; mV
